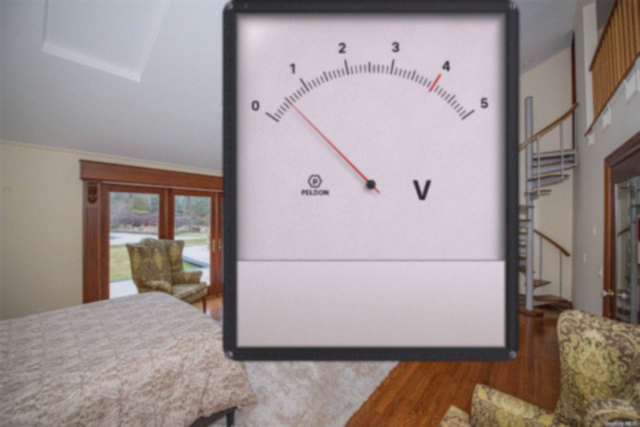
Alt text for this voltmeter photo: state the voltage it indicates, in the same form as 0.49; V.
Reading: 0.5; V
